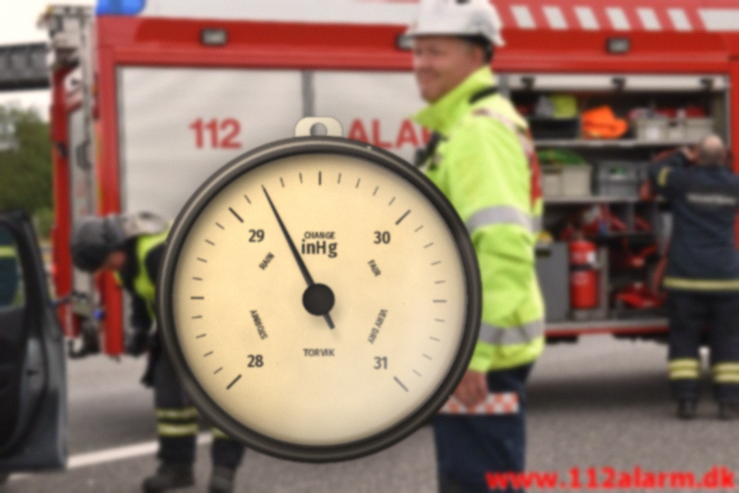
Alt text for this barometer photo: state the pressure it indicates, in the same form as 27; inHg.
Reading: 29.2; inHg
